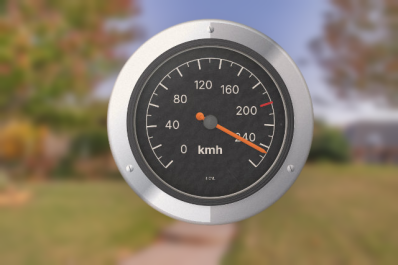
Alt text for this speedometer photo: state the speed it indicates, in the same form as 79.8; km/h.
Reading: 245; km/h
